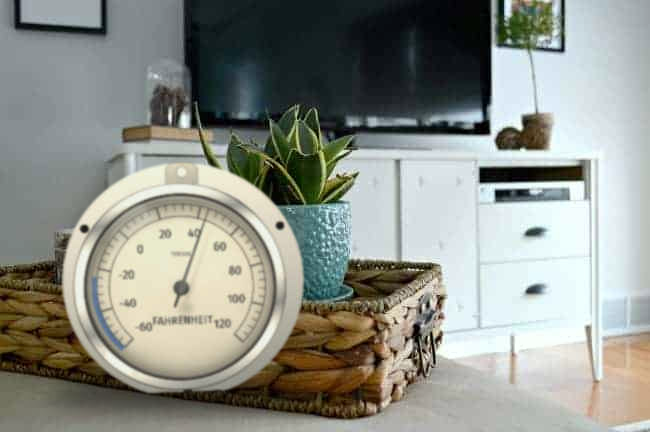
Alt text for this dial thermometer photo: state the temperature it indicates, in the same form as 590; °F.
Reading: 44; °F
